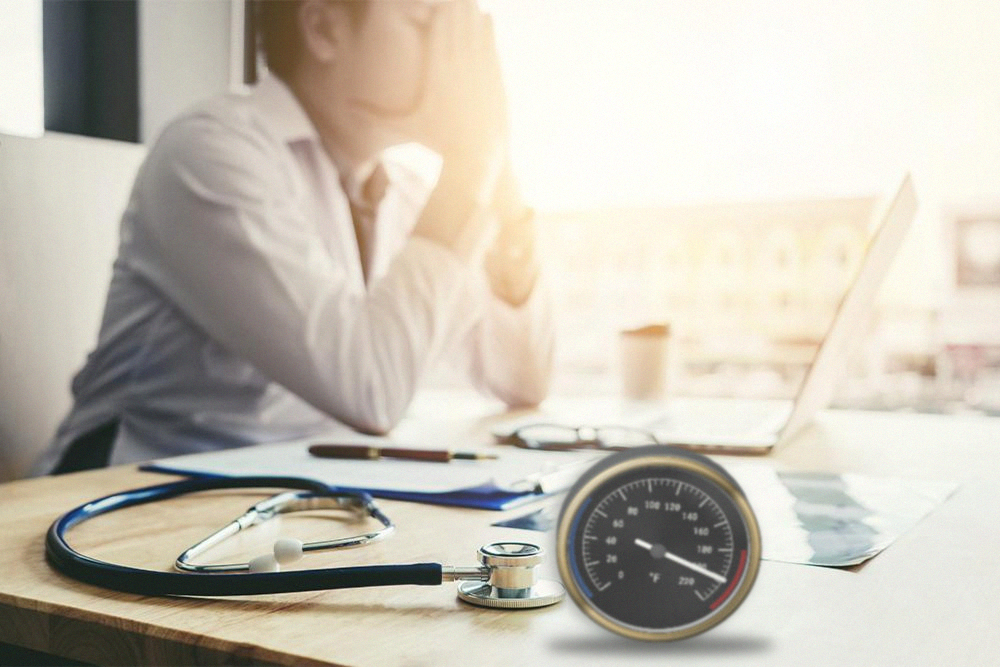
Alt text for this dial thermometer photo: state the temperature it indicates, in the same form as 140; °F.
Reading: 200; °F
